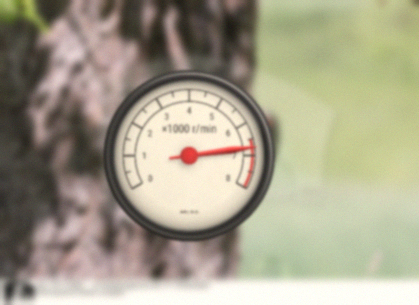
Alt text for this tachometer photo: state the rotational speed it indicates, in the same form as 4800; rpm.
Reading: 6750; rpm
